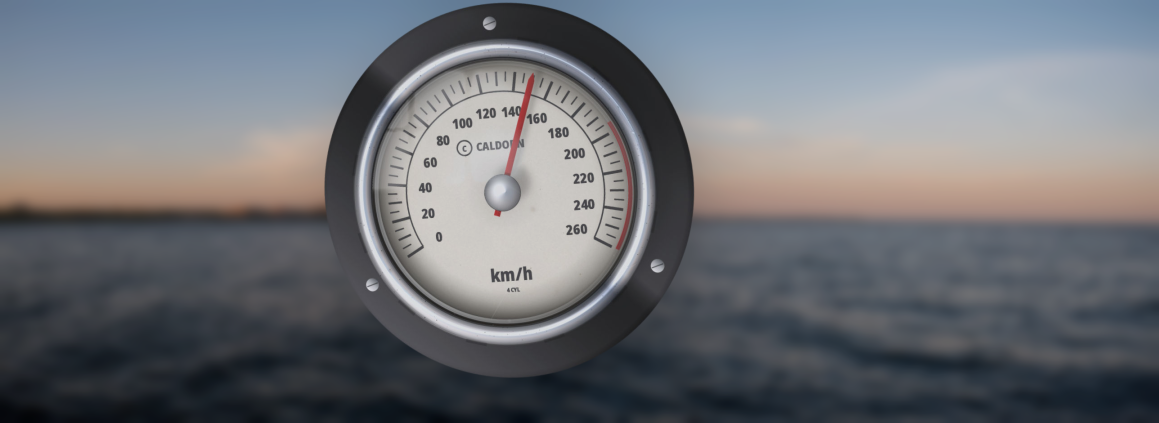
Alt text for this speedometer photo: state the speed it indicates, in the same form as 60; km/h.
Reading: 150; km/h
